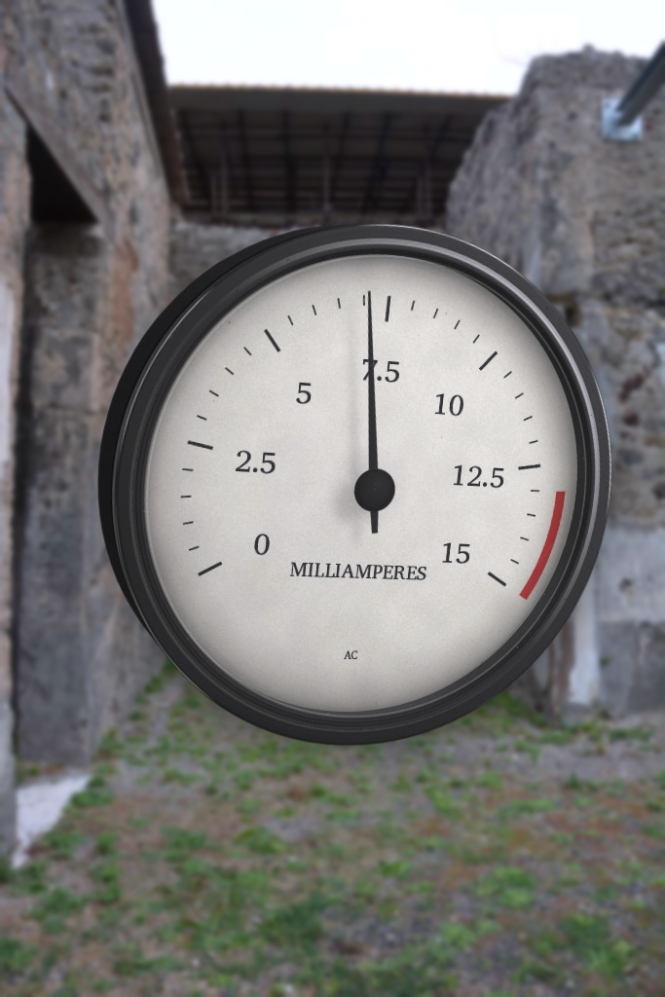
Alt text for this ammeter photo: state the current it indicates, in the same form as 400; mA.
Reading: 7; mA
